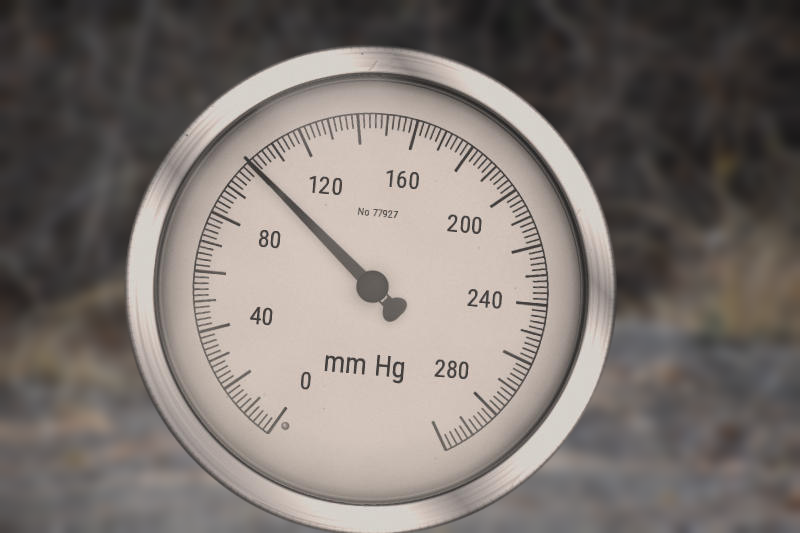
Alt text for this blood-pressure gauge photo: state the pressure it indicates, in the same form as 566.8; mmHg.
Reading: 100; mmHg
